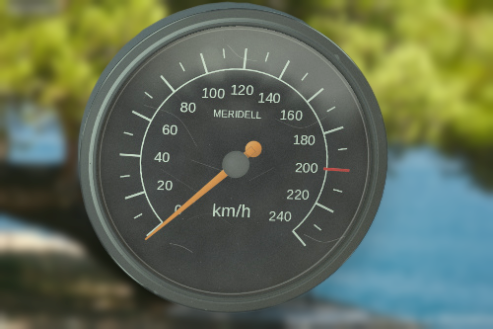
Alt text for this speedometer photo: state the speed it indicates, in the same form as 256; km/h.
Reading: 0; km/h
